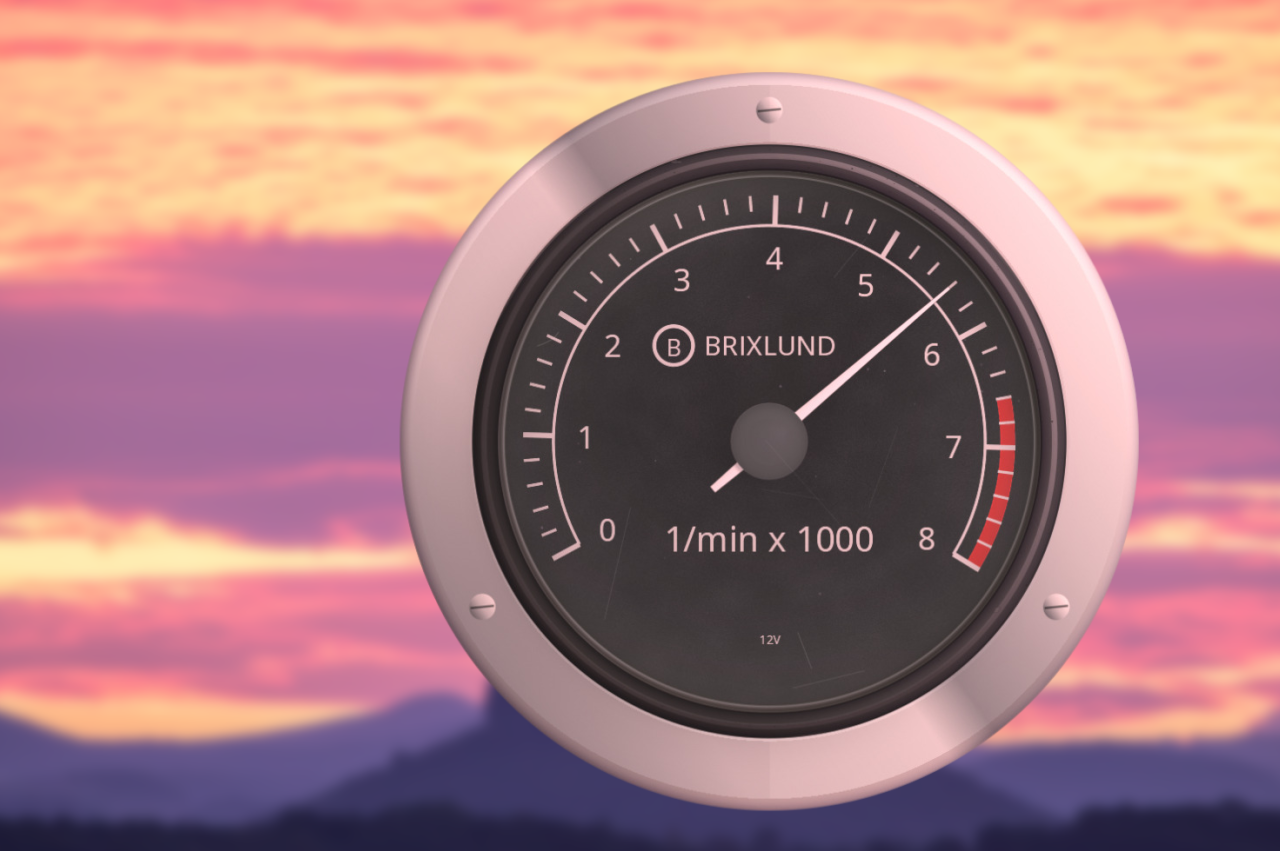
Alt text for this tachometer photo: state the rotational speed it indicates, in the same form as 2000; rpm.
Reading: 5600; rpm
